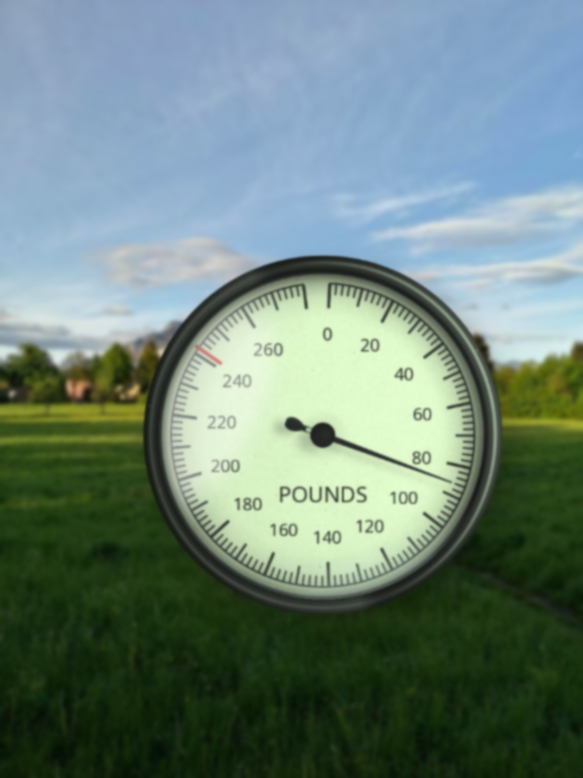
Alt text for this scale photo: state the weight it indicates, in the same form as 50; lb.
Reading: 86; lb
